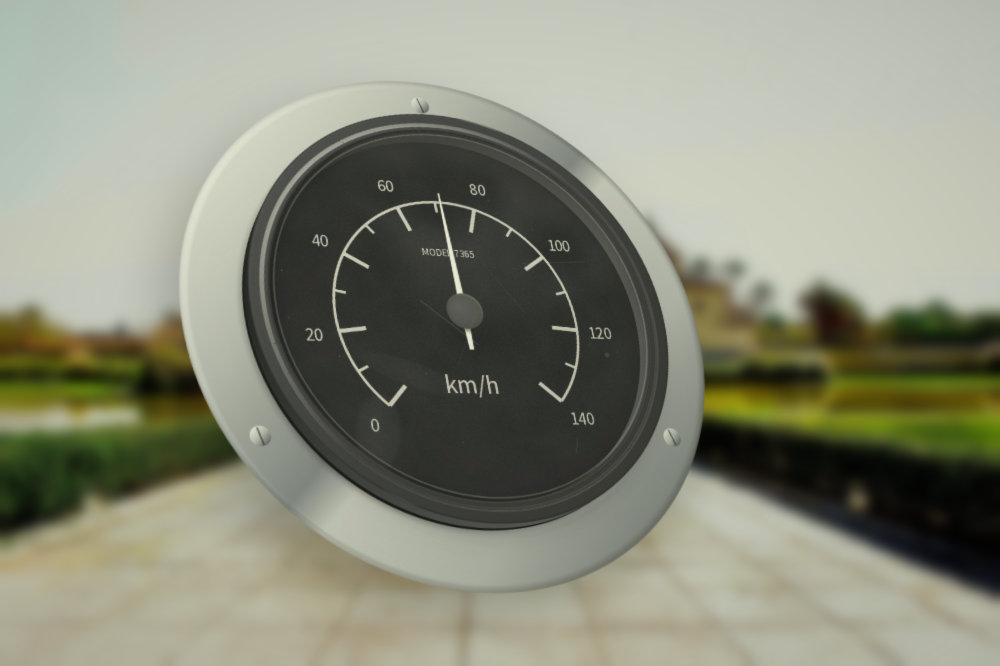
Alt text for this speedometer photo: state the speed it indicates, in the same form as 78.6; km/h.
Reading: 70; km/h
